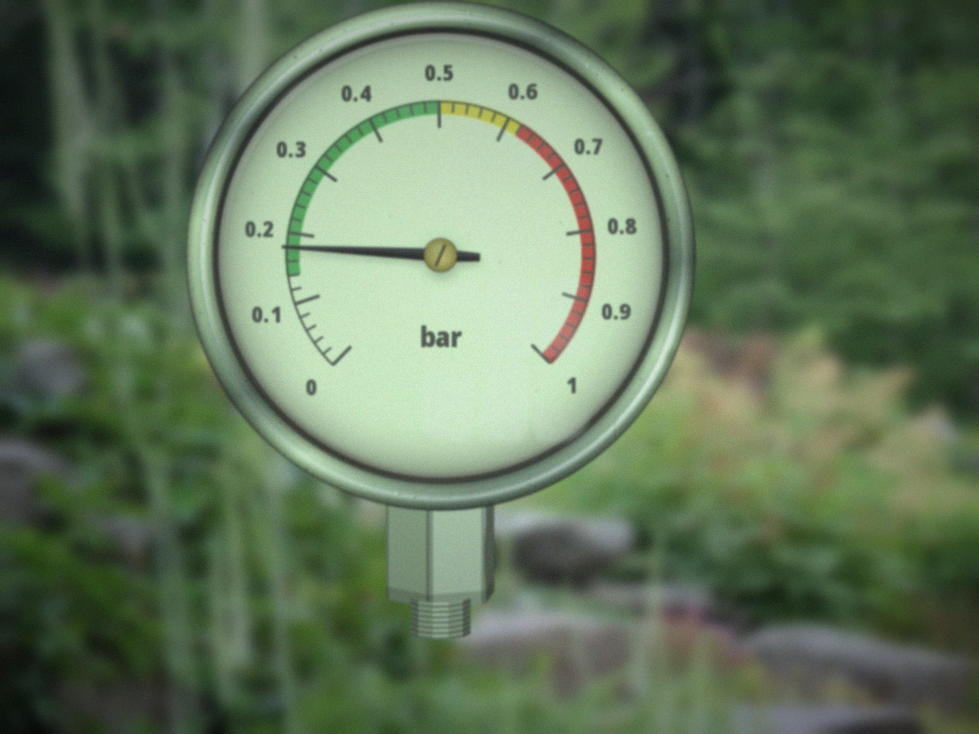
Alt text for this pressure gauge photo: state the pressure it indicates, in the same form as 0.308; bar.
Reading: 0.18; bar
